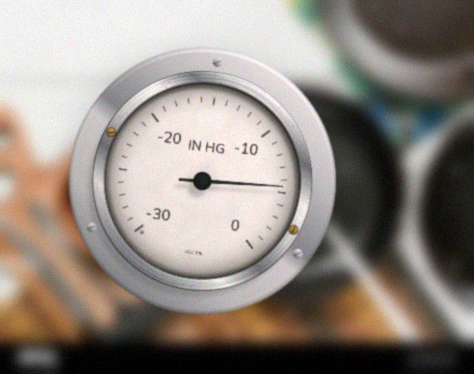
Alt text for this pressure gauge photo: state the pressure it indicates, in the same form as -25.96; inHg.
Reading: -5.5; inHg
